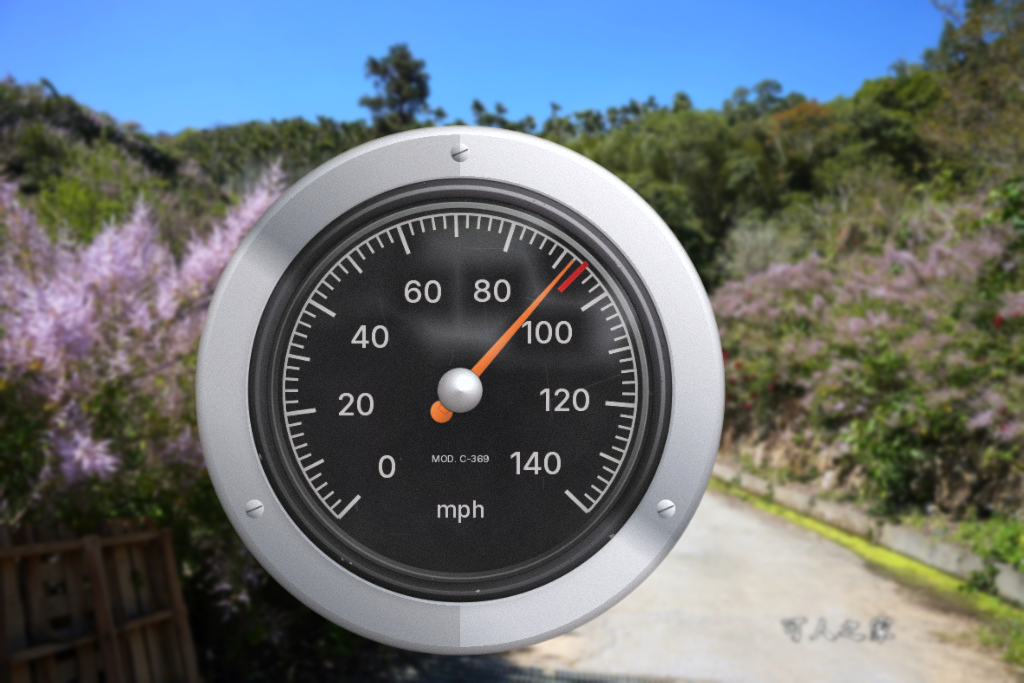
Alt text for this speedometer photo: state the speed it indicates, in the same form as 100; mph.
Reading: 92; mph
